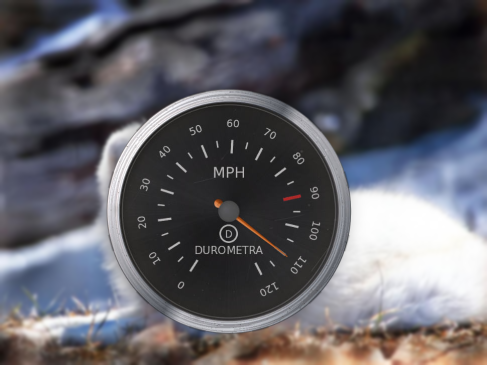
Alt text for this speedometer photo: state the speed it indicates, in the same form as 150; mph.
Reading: 110; mph
